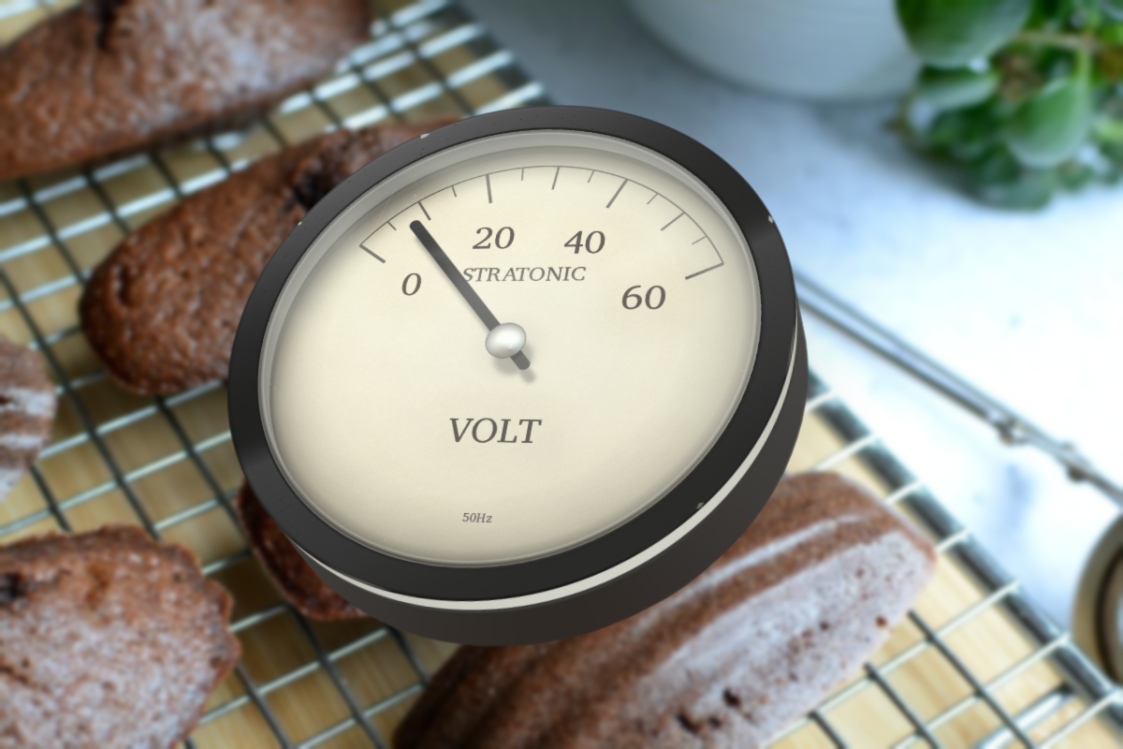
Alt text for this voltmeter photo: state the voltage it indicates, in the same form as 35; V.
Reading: 7.5; V
